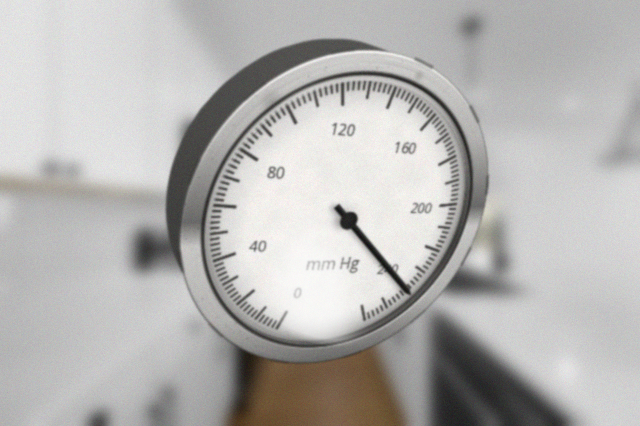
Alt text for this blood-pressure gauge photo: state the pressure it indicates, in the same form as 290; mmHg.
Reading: 240; mmHg
